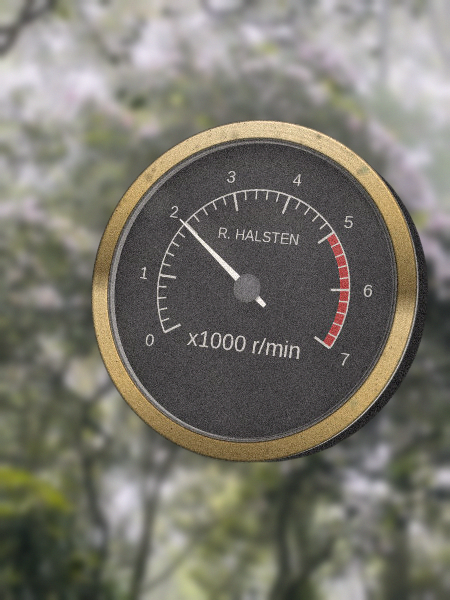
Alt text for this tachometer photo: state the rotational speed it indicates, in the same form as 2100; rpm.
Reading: 2000; rpm
